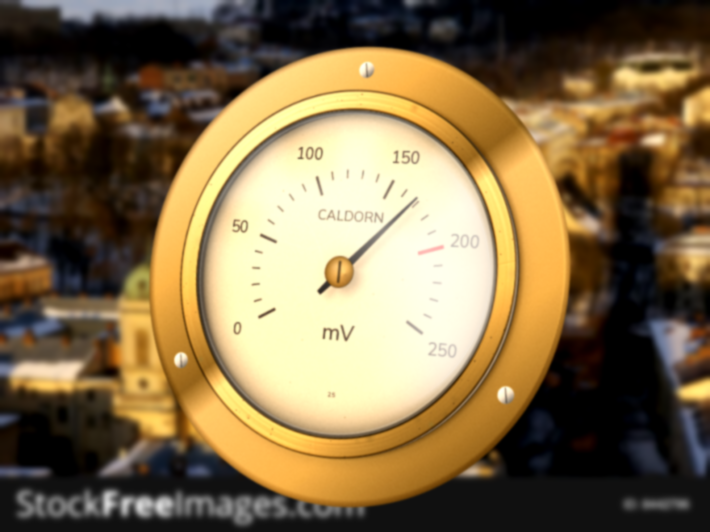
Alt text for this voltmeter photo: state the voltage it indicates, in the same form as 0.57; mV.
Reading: 170; mV
